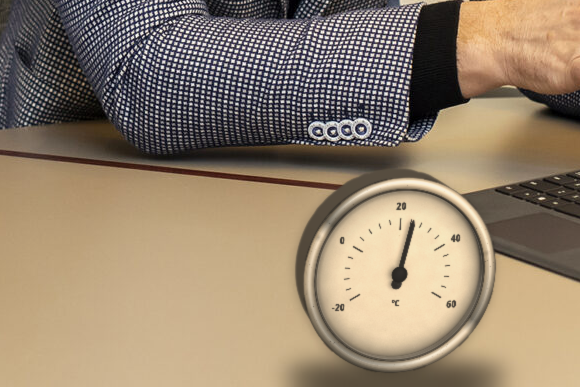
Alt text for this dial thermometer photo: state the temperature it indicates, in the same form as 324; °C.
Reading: 24; °C
